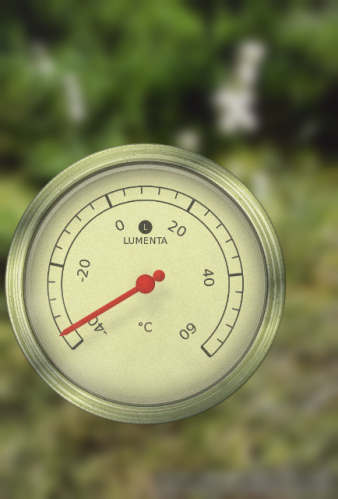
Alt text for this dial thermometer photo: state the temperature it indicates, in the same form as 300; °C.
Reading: -36; °C
